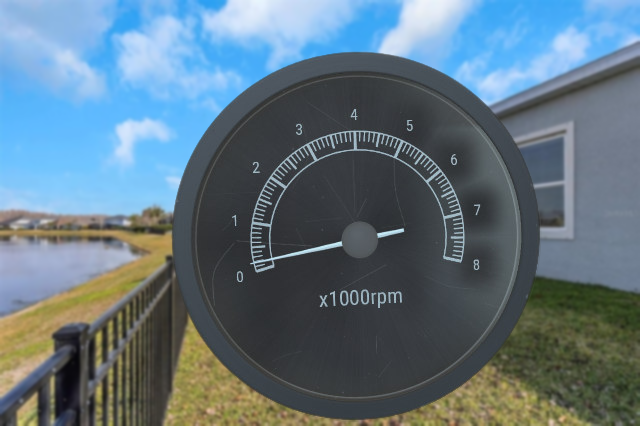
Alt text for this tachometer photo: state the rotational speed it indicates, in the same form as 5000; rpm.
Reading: 200; rpm
